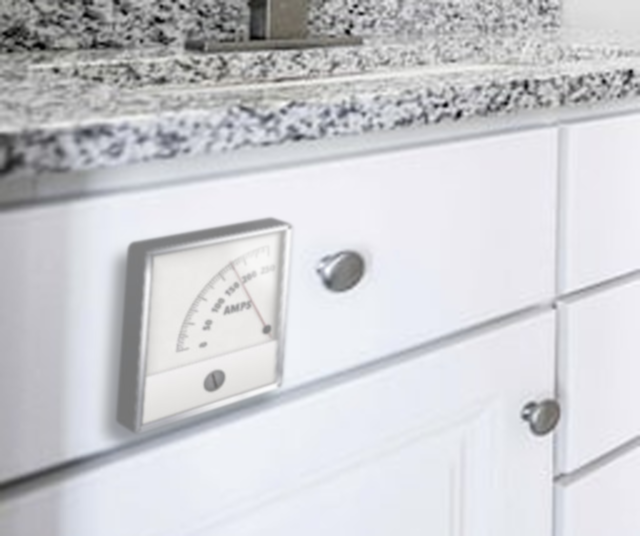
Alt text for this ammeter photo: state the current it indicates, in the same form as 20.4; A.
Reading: 175; A
